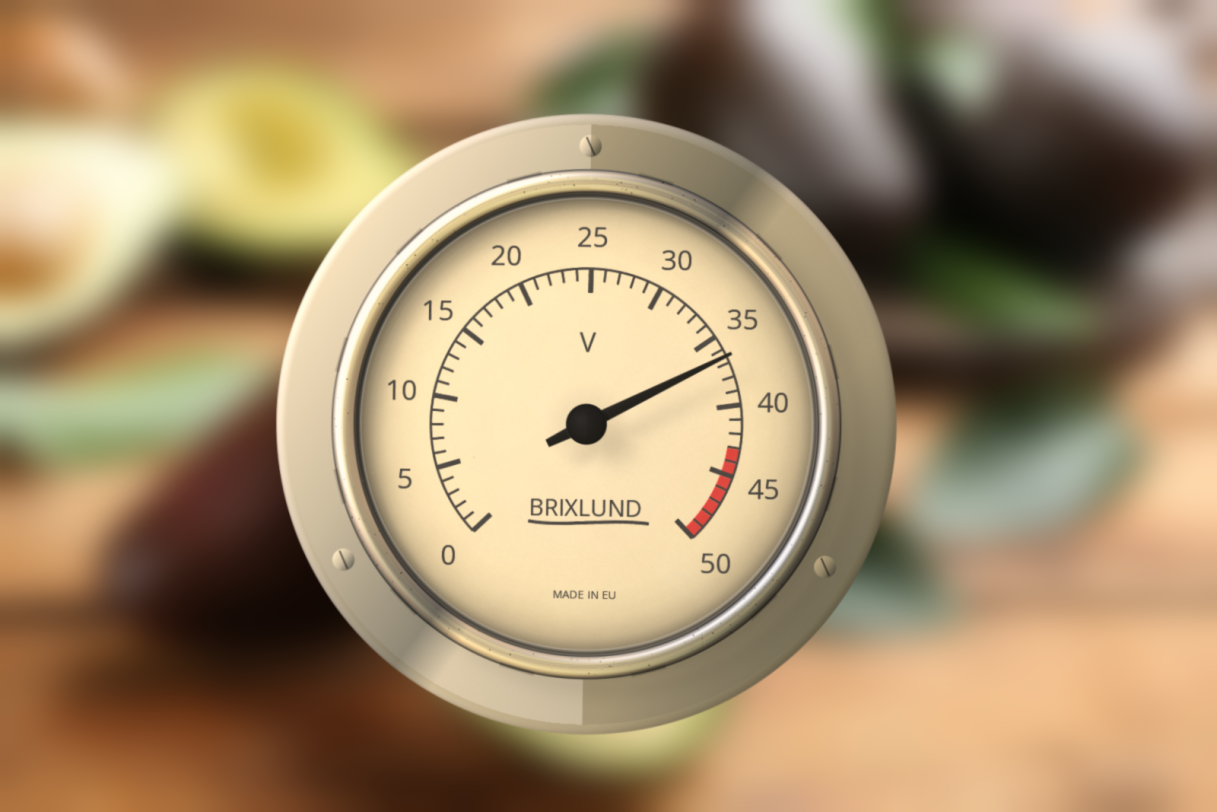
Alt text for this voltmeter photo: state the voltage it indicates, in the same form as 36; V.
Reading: 36.5; V
